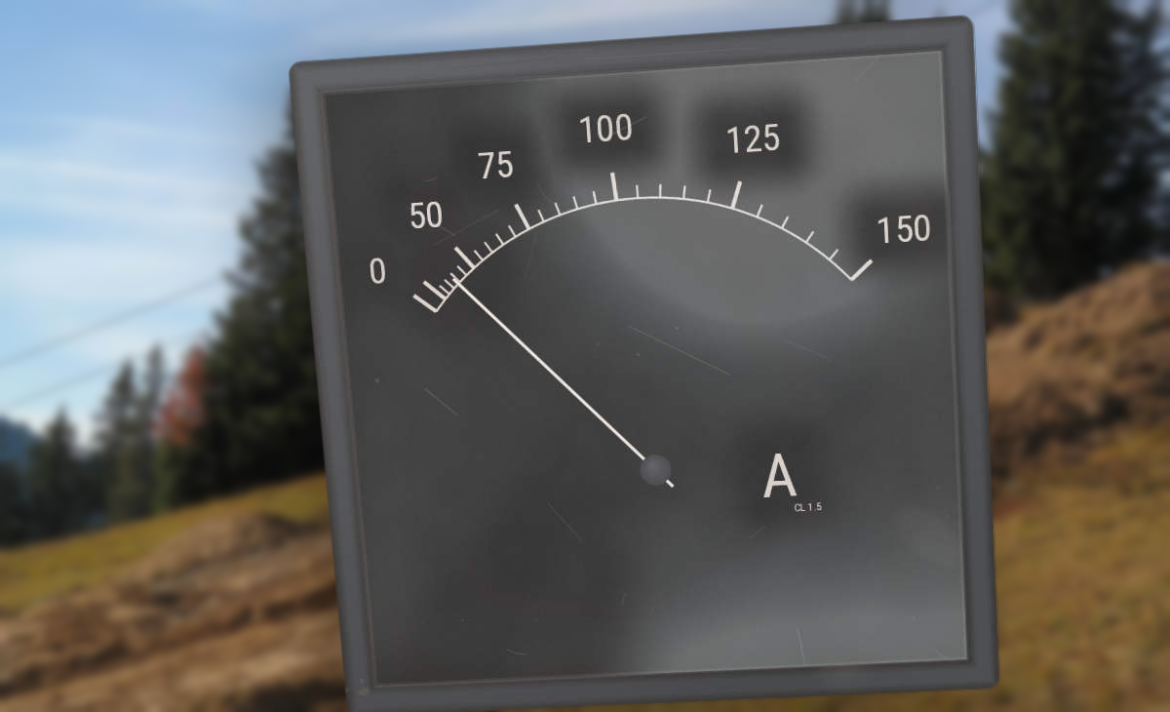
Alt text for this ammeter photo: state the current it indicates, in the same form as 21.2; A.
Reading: 40; A
